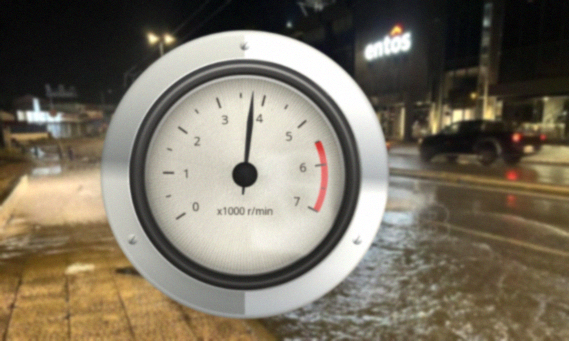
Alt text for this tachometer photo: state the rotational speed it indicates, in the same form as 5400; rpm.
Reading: 3750; rpm
